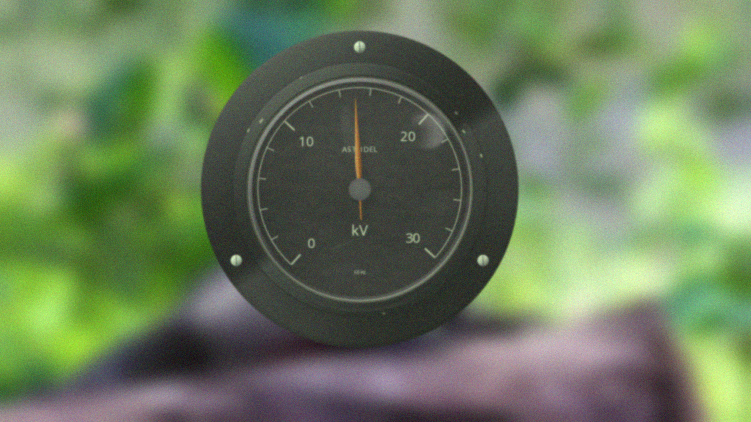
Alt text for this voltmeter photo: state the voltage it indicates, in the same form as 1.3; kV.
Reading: 15; kV
